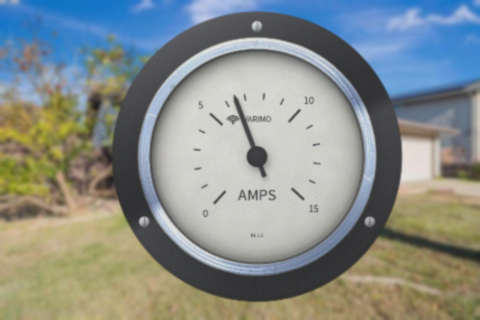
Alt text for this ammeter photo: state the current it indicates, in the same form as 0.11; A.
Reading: 6.5; A
